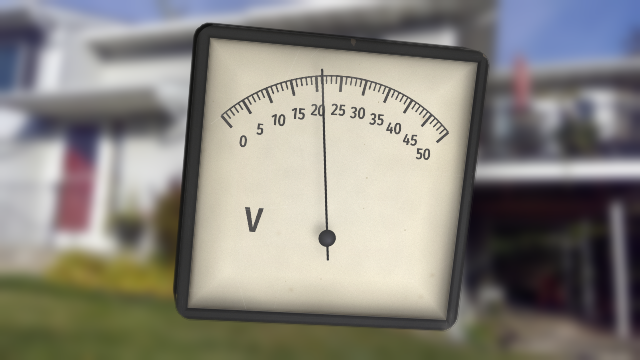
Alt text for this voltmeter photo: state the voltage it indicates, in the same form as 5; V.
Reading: 21; V
